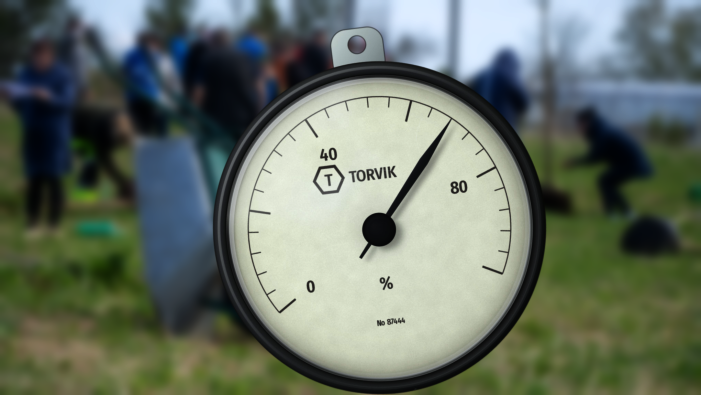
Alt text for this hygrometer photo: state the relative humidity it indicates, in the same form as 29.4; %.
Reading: 68; %
